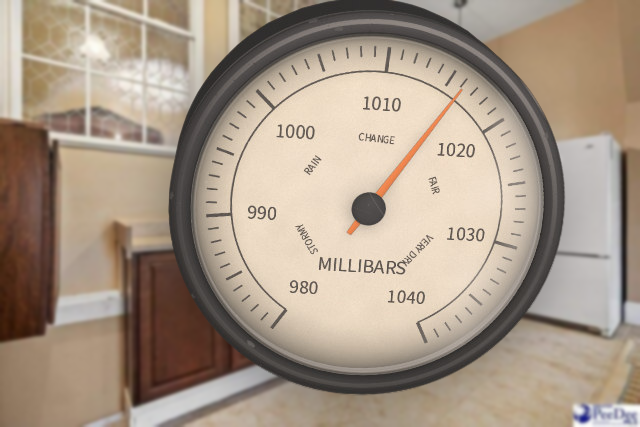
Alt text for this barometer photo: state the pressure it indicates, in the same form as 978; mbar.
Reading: 1016; mbar
